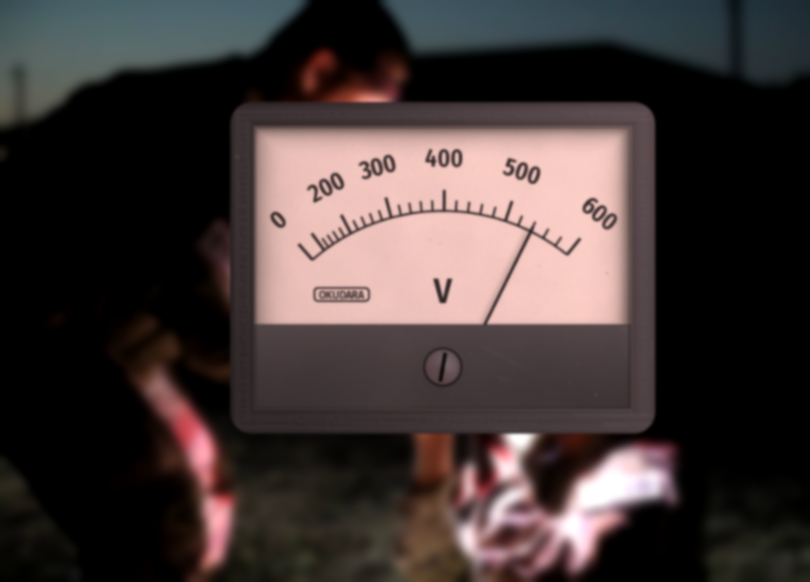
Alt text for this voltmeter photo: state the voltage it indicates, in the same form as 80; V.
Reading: 540; V
